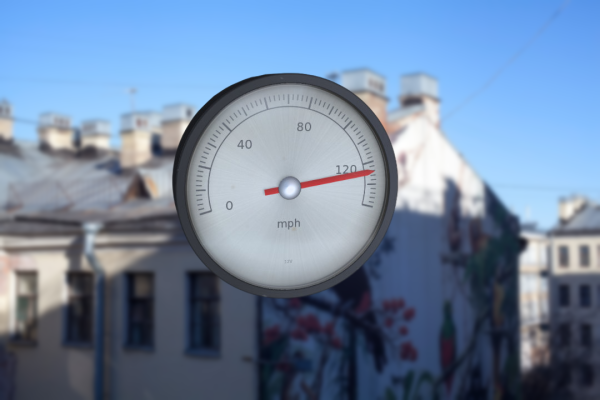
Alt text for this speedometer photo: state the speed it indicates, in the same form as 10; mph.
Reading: 124; mph
